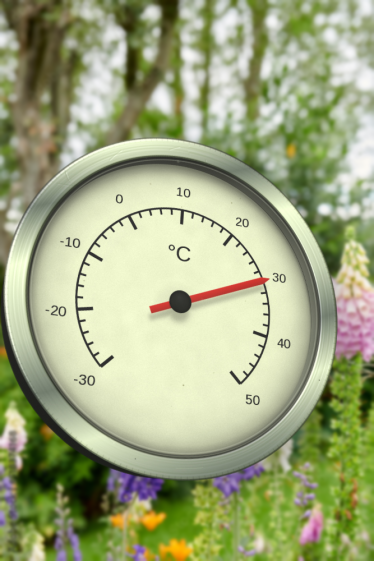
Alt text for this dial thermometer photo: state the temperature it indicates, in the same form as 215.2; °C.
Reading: 30; °C
